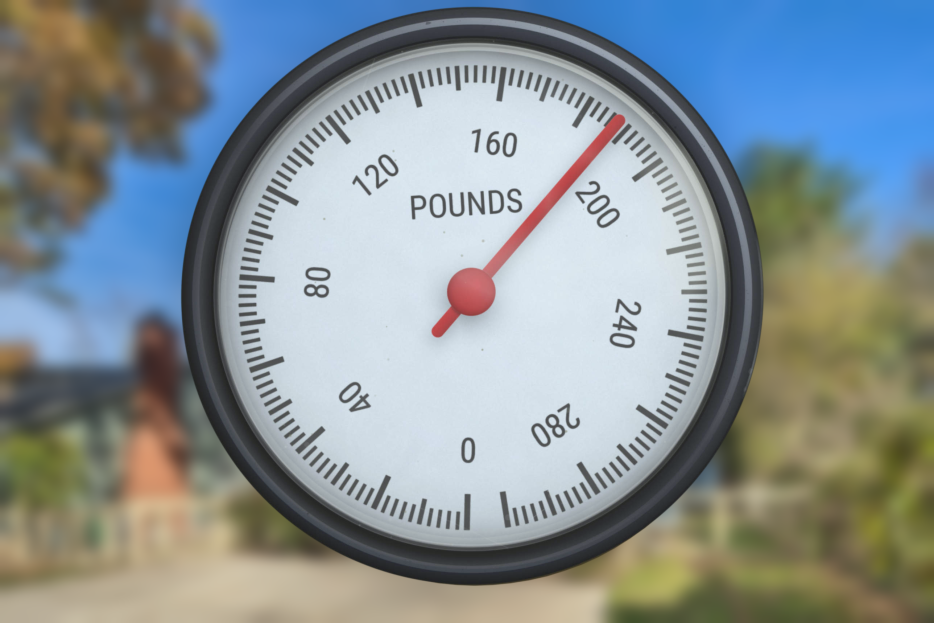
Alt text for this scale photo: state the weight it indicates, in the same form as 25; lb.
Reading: 188; lb
